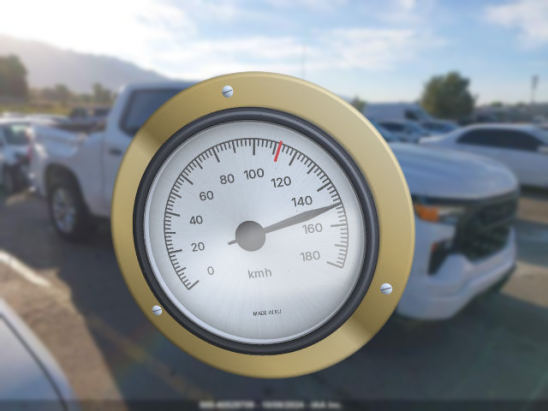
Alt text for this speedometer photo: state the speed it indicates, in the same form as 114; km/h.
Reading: 150; km/h
